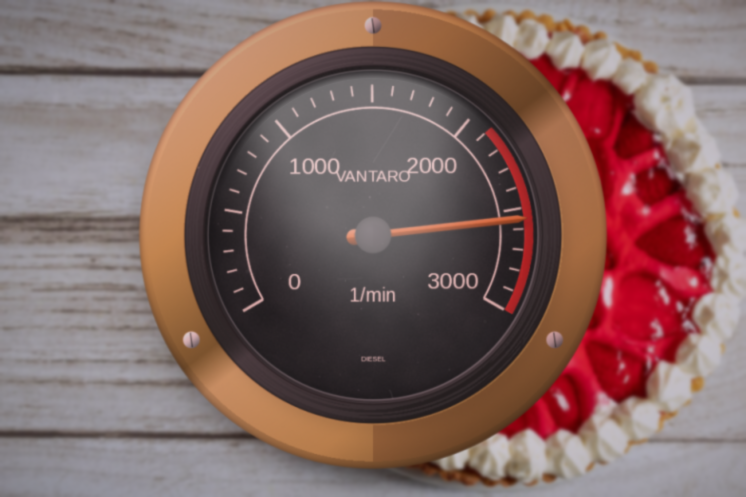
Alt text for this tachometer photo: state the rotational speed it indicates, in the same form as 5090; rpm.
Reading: 2550; rpm
